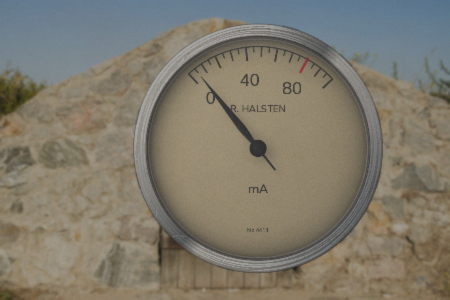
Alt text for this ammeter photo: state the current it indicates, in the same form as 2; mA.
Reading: 5; mA
